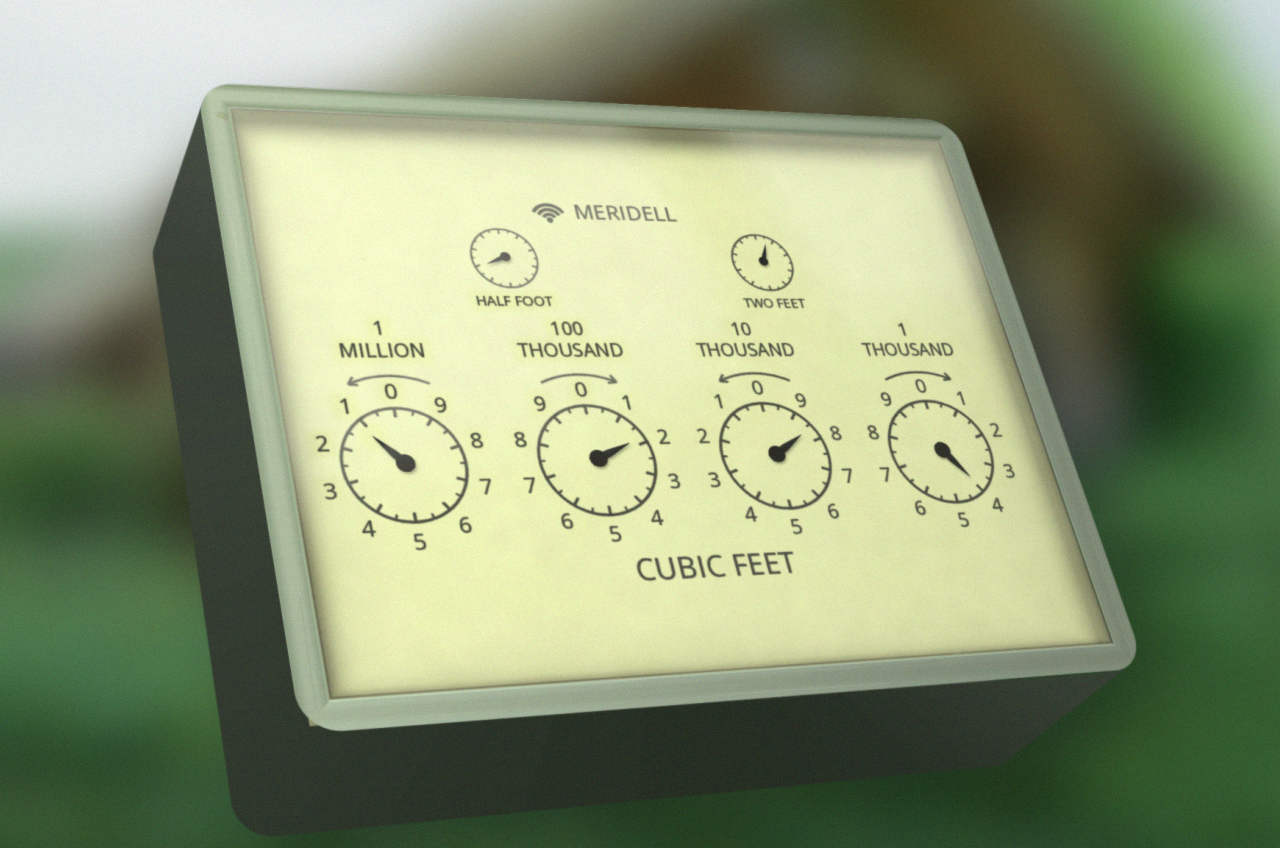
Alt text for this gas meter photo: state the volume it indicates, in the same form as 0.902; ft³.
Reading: 118400; ft³
